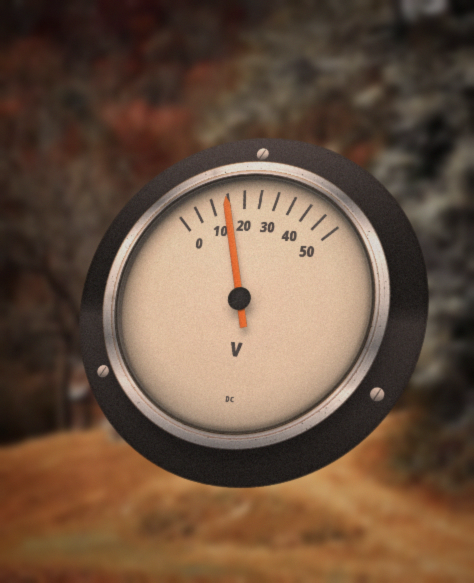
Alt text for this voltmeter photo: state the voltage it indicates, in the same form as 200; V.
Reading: 15; V
